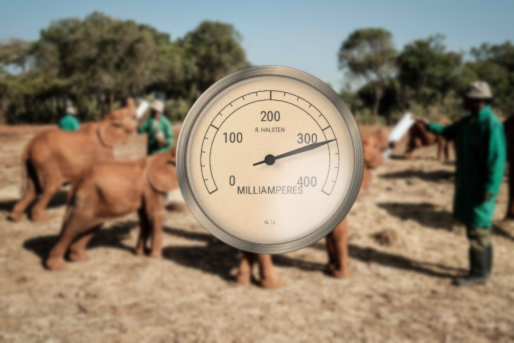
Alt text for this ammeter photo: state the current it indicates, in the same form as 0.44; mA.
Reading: 320; mA
